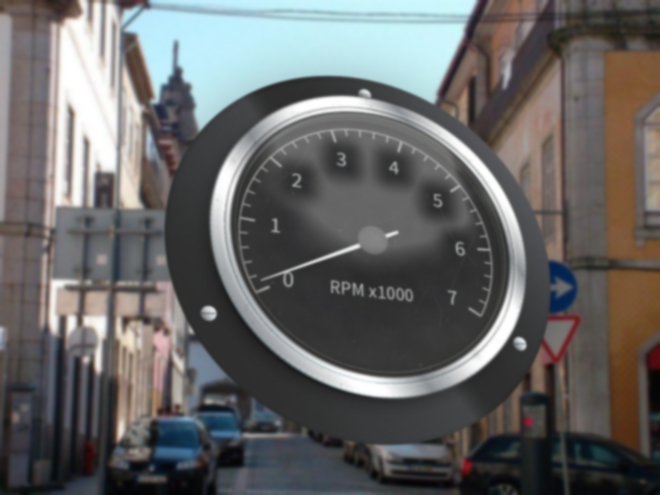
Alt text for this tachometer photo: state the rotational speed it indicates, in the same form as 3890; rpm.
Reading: 100; rpm
